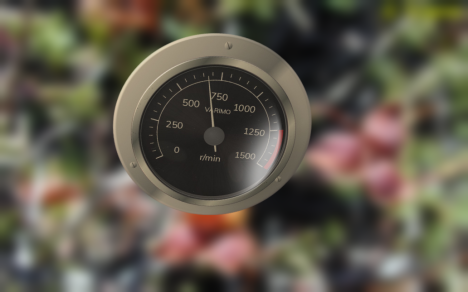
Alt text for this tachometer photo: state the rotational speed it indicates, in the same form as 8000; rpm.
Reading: 675; rpm
